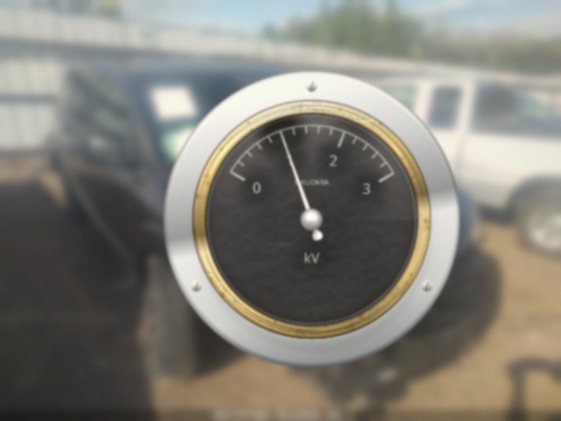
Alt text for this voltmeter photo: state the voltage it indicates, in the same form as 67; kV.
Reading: 1; kV
